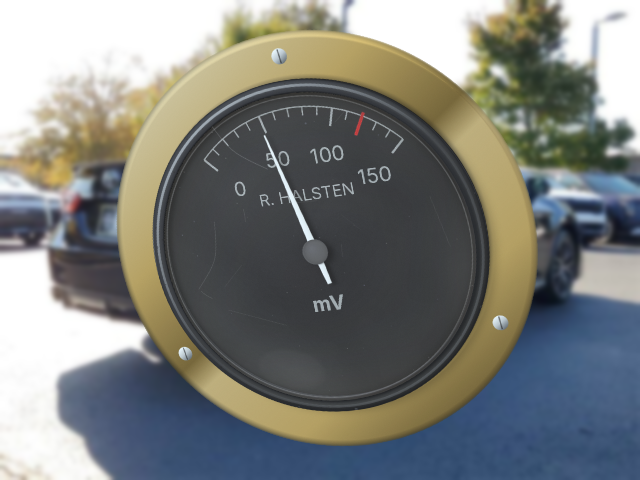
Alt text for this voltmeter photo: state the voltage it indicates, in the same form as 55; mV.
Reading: 50; mV
